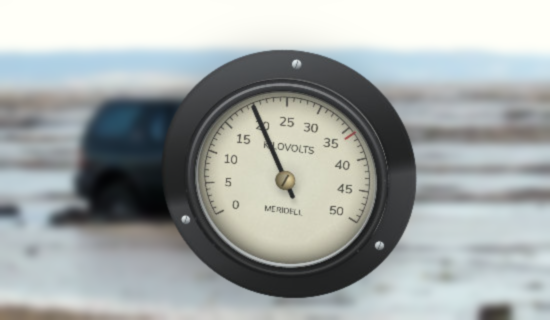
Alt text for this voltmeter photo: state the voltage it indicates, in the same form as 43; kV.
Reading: 20; kV
